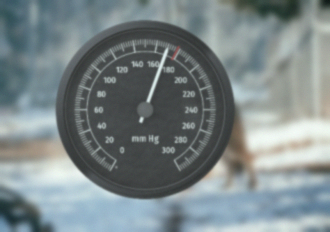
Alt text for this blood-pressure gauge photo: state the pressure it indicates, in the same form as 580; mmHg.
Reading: 170; mmHg
